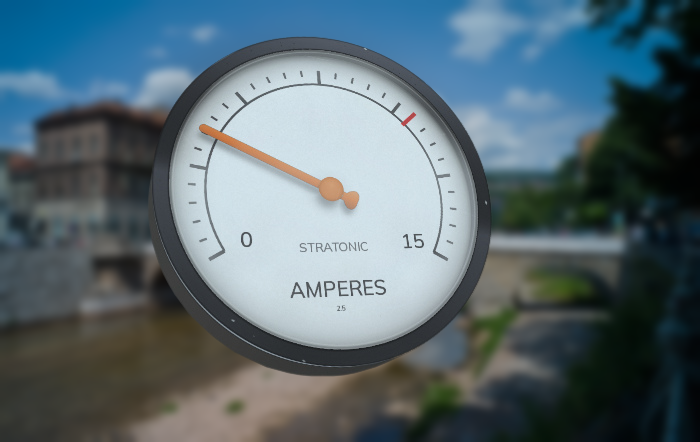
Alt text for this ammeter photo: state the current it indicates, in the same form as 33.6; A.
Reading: 3.5; A
